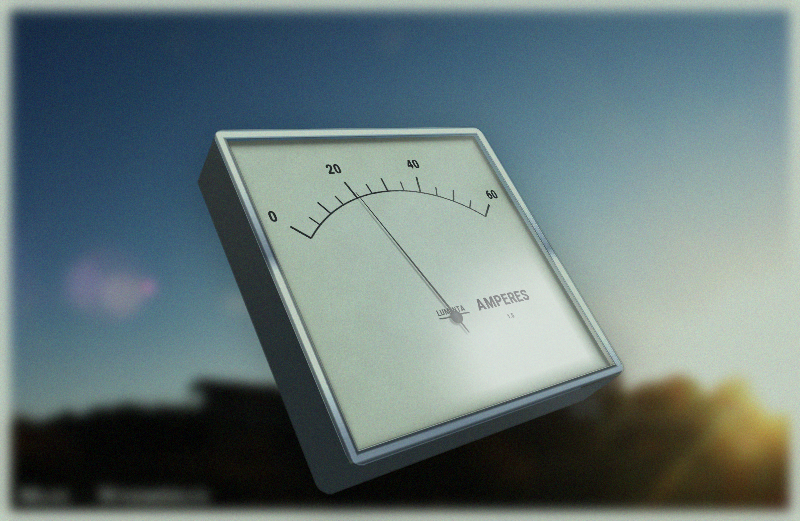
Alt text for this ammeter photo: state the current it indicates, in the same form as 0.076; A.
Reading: 20; A
